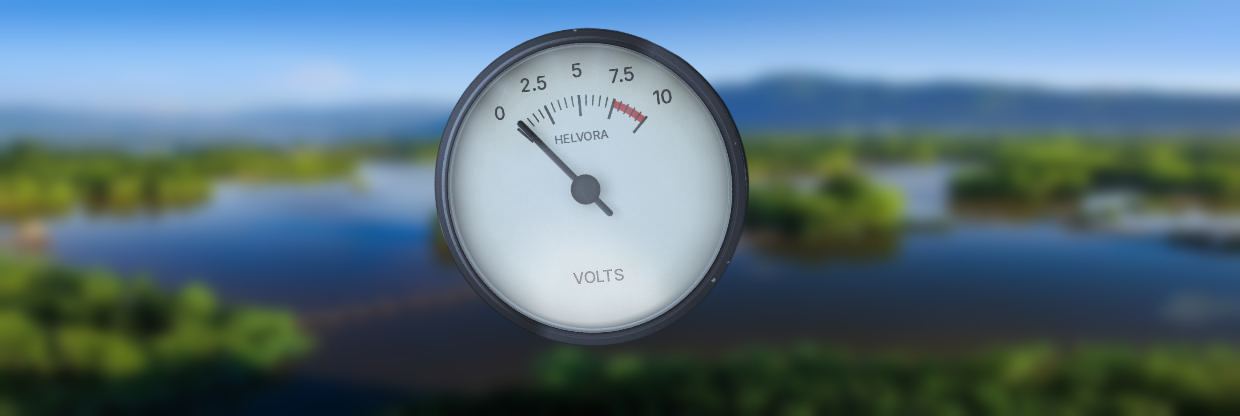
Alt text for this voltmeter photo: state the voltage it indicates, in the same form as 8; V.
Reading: 0.5; V
